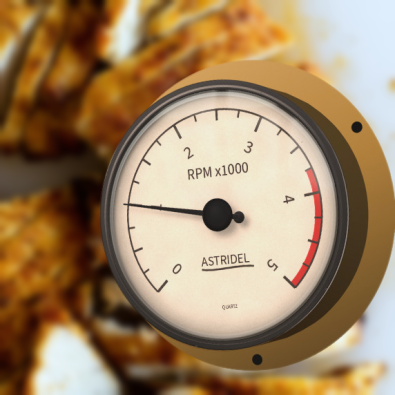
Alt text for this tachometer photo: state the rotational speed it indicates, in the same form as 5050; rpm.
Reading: 1000; rpm
